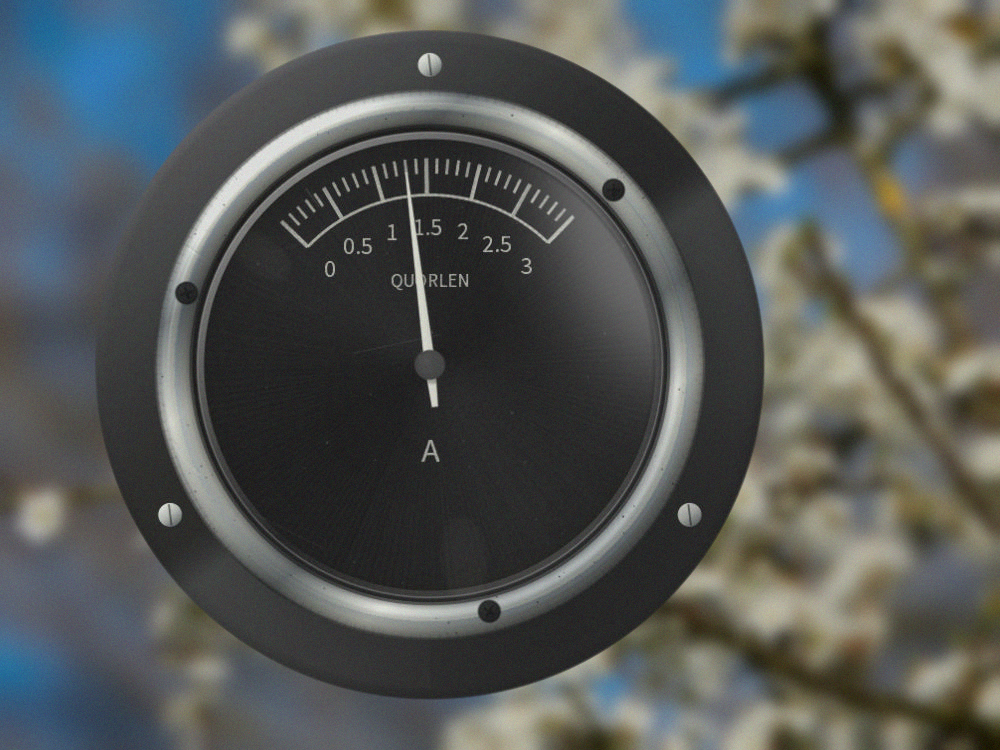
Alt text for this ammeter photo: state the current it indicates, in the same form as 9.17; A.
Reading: 1.3; A
